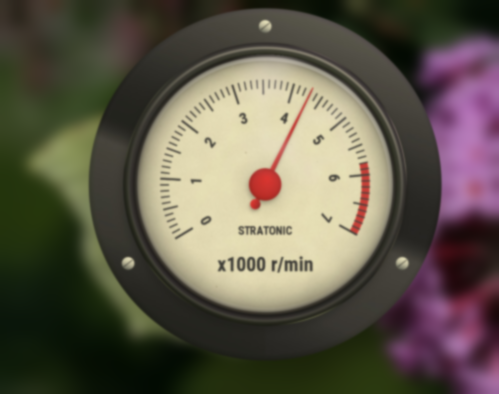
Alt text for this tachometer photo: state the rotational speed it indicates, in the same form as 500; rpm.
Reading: 4300; rpm
